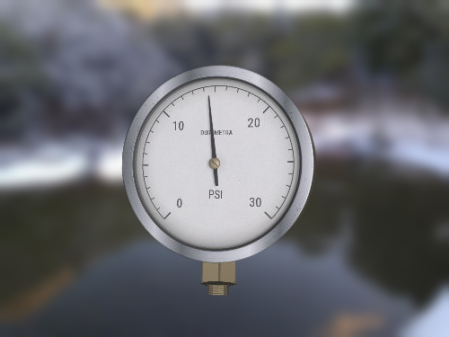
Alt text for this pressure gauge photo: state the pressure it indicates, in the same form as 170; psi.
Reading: 14.5; psi
